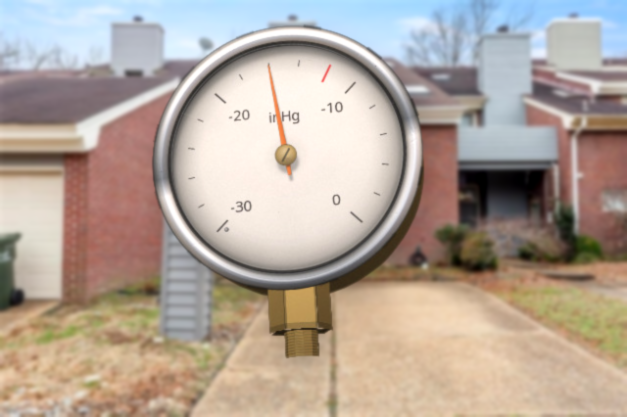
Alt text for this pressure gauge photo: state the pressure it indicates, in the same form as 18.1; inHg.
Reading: -16; inHg
